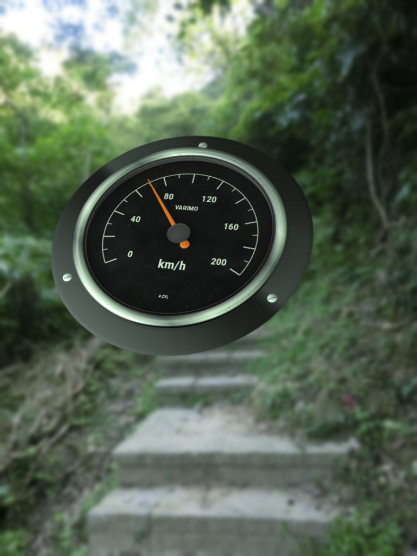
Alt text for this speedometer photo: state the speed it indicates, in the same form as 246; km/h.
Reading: 70; km/h
